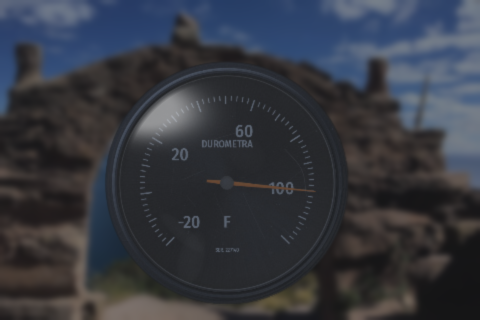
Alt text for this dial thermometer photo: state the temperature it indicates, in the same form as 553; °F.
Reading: 100; °F
